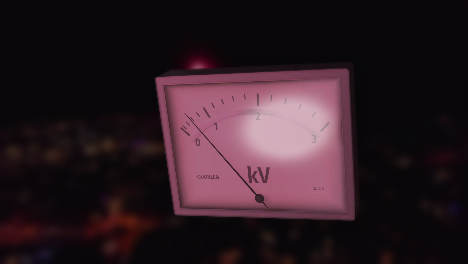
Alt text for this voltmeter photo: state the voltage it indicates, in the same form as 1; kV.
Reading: 0.6; kV
